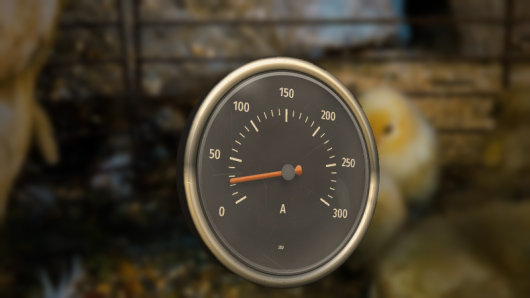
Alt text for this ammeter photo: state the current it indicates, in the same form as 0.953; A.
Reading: 25; A
